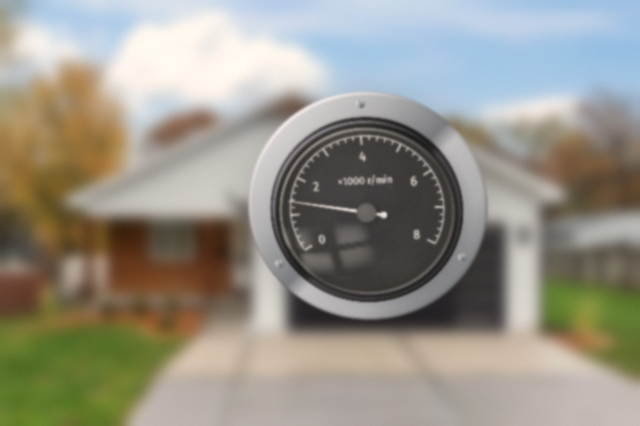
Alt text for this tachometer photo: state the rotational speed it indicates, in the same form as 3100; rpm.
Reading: 1400; rpm
